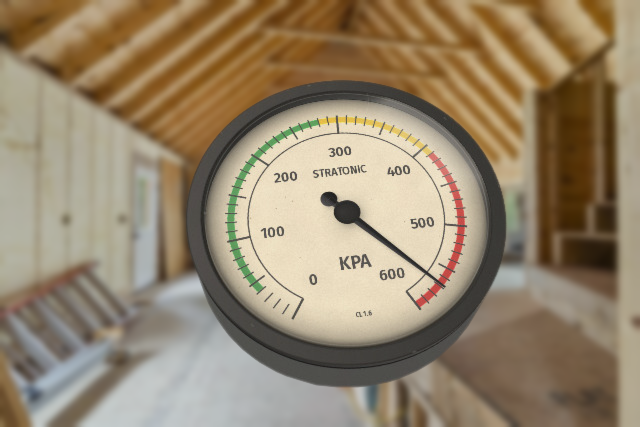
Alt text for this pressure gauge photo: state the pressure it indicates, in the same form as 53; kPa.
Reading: 570; kPa
